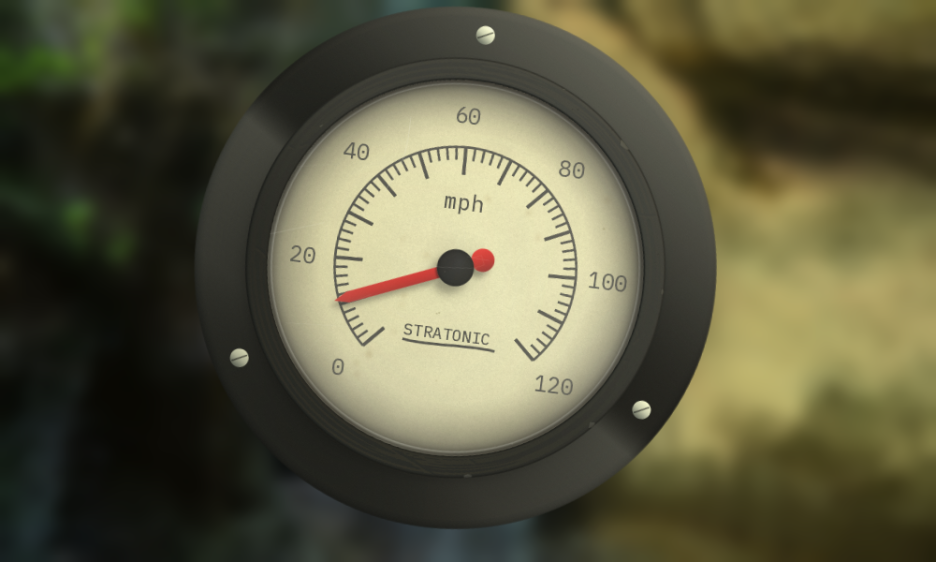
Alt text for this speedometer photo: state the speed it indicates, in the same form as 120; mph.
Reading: 11; mph
